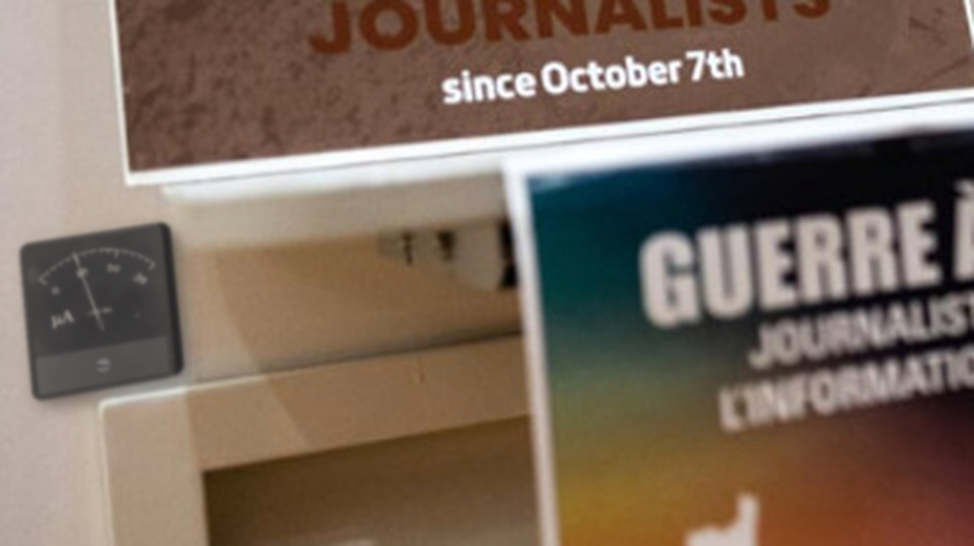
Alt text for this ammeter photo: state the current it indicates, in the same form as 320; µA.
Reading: 10; µA
